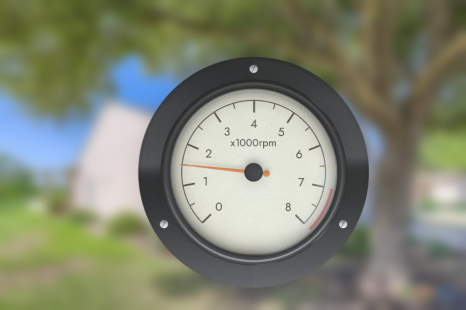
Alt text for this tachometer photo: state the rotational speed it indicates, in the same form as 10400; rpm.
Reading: 1500; rpm
